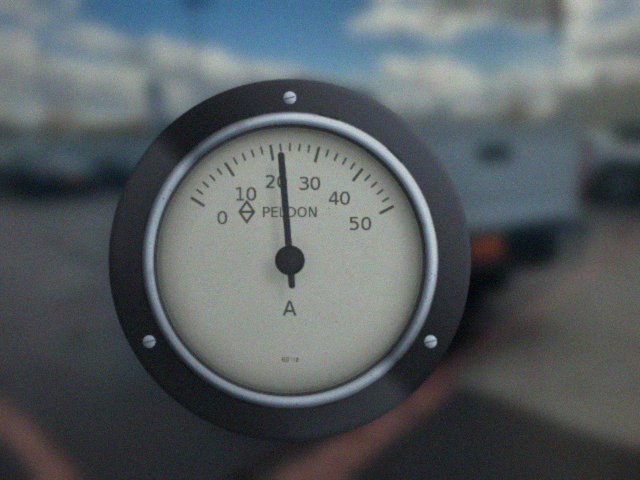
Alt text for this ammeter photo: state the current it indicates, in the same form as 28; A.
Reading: 22; A
